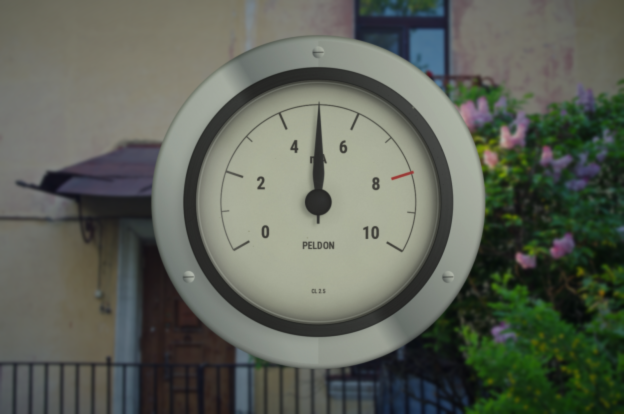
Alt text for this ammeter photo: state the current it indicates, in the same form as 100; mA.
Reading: 5; mA
